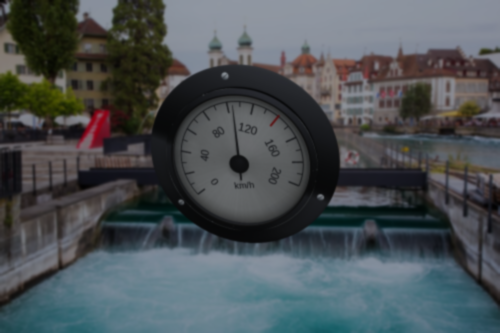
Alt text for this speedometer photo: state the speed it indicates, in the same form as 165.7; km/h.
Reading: 105; km/h
